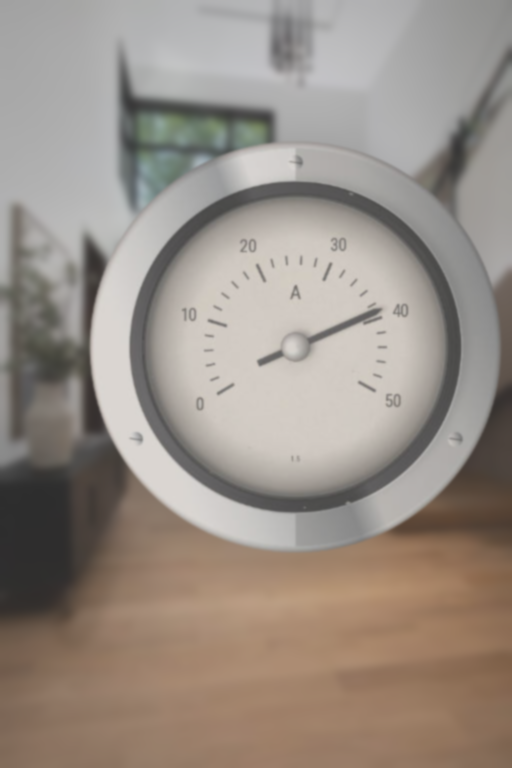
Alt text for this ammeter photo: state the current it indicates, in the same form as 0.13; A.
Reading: 39; A
